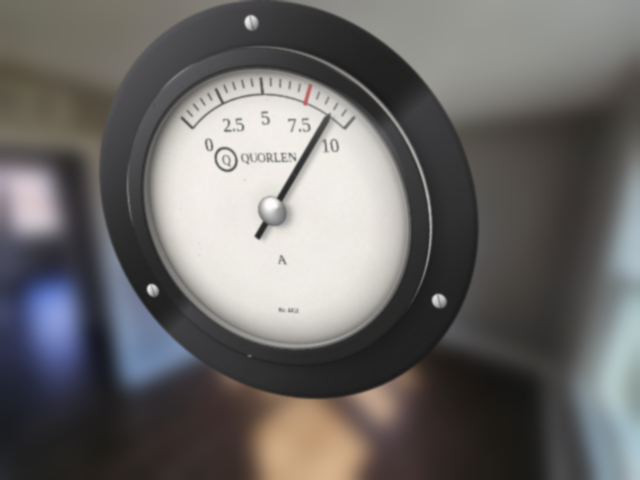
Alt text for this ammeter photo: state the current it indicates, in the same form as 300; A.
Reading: 9; A
